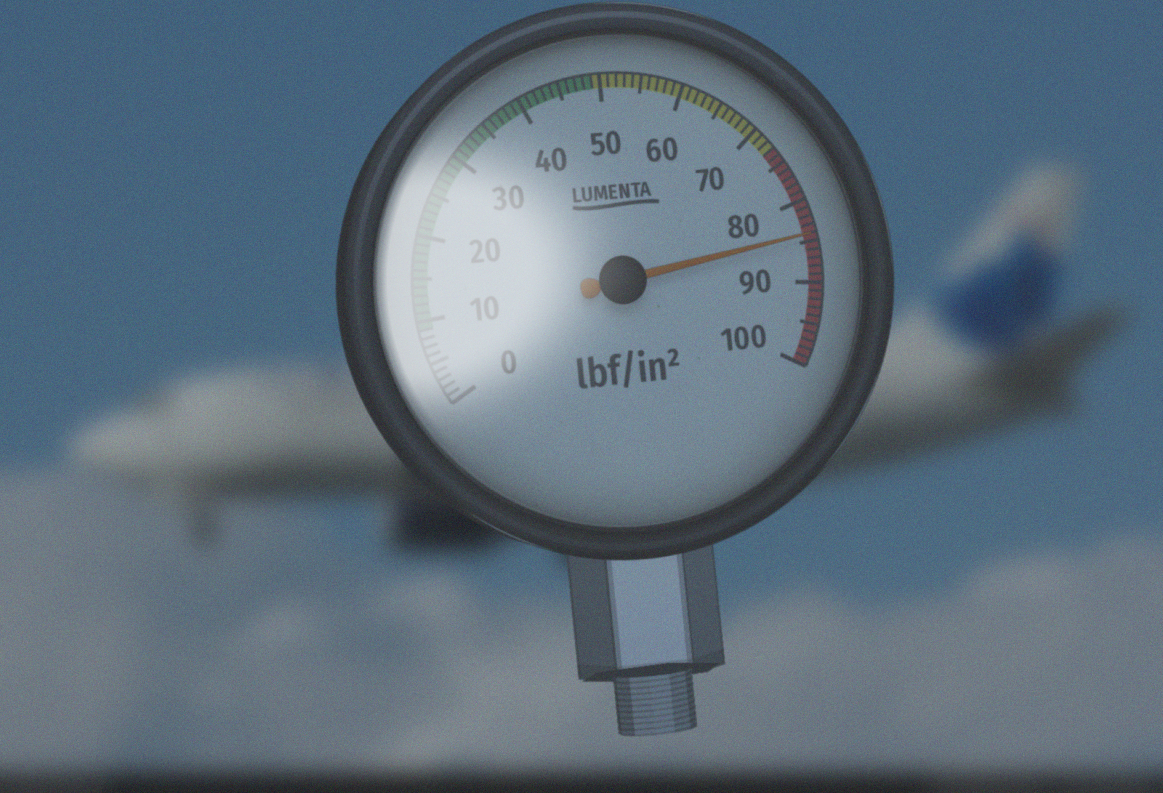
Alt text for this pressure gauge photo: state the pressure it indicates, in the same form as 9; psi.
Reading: 84; psi
